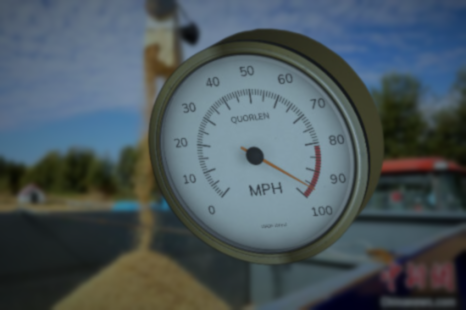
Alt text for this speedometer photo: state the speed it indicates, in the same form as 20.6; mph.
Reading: 95; mph
